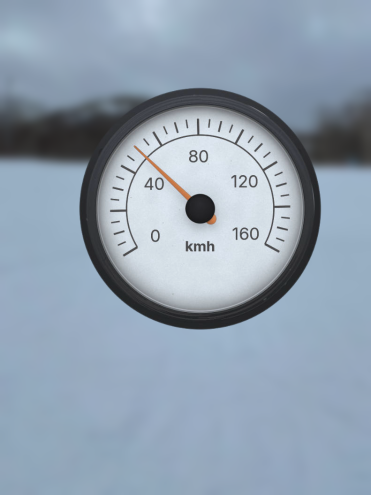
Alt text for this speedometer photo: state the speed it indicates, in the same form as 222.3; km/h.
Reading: 50; km/h
